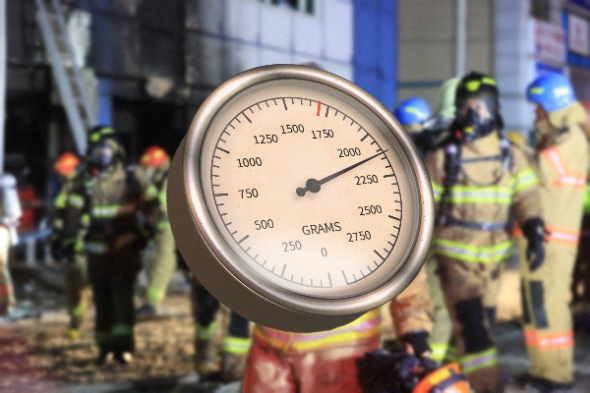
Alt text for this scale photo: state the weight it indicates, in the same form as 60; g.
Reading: 2125; g
